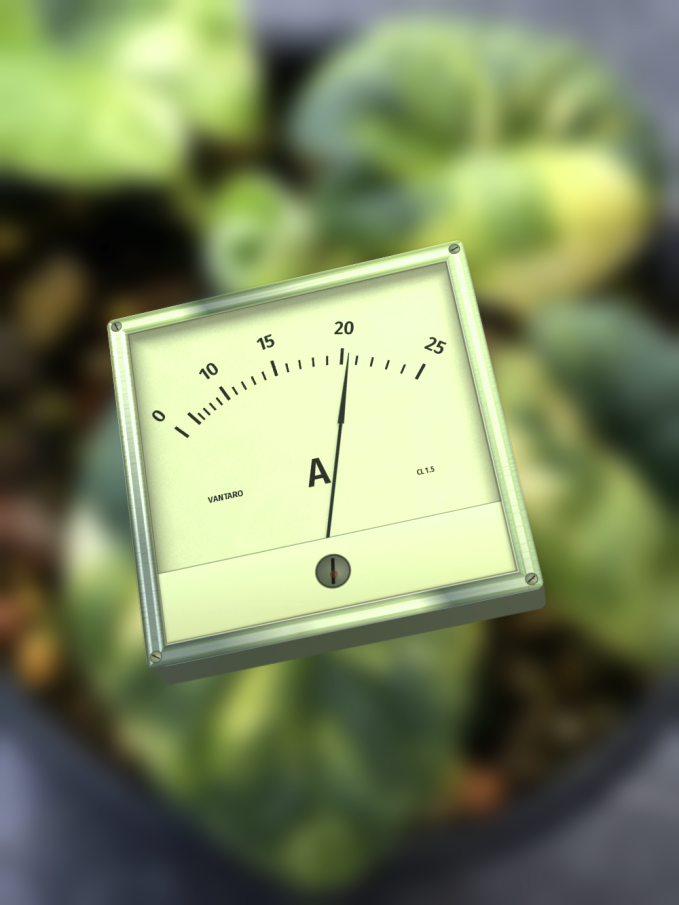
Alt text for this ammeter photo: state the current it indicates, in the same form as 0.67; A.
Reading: 20.5; A
